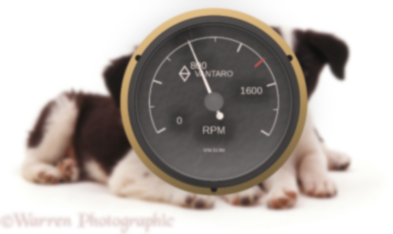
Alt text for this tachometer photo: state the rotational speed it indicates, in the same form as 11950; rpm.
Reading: 800; rpm
